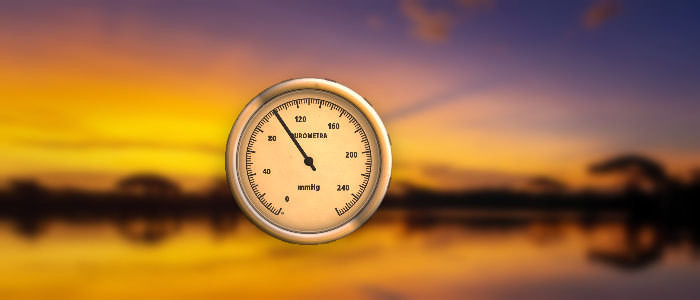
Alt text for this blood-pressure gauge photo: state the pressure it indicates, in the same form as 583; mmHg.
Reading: 100; mmHg
